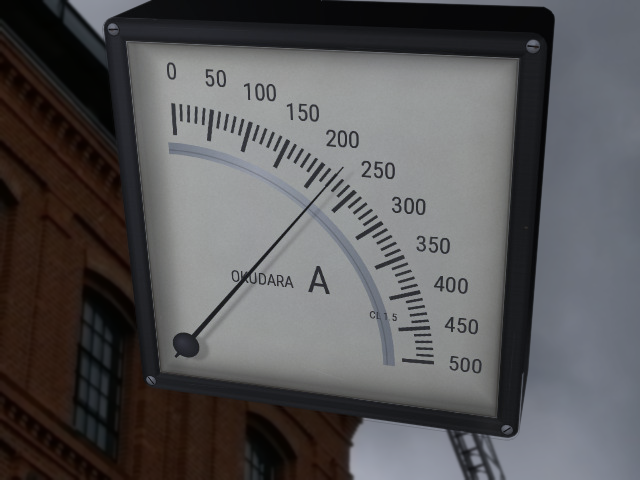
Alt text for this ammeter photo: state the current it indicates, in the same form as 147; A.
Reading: 220; A
